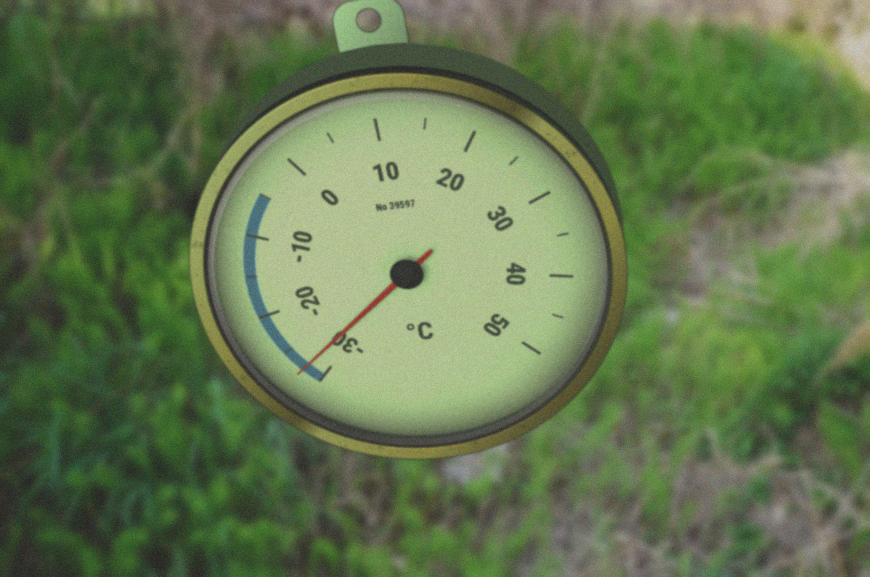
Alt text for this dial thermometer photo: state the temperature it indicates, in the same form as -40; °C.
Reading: -27.5; °C
